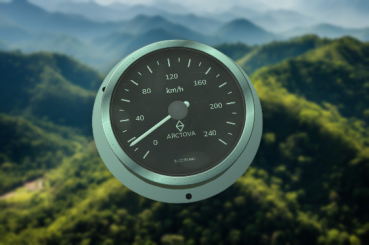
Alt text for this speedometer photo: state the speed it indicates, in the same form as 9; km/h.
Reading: 15; km/h
